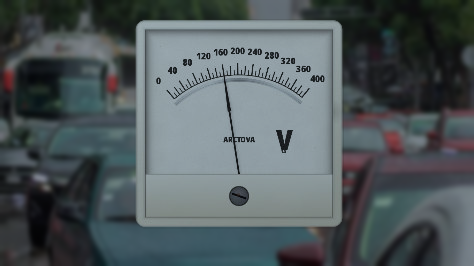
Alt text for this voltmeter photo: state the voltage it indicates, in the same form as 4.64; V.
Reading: 160; V
